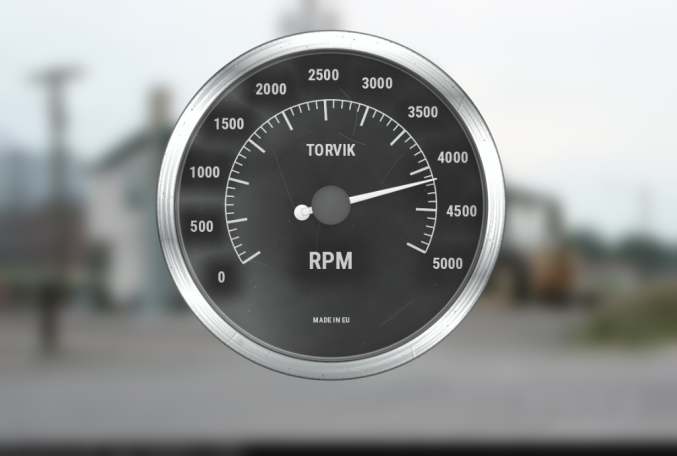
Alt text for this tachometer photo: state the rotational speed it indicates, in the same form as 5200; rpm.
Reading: 4150; rpm
